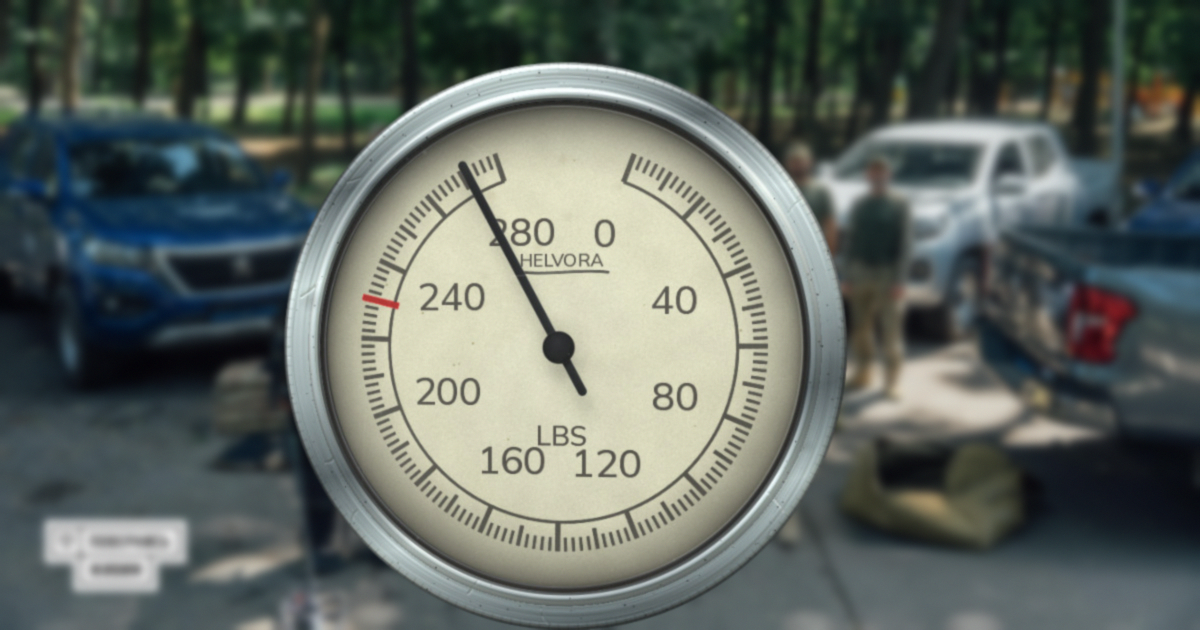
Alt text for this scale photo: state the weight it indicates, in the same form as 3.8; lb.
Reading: 272; lb
